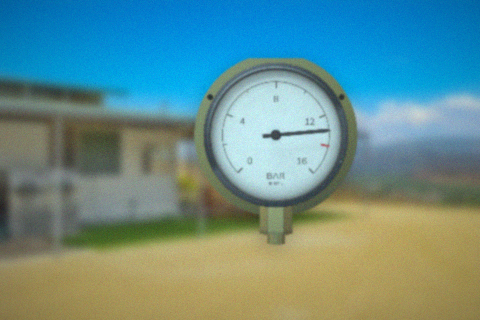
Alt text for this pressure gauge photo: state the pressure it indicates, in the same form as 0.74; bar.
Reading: 13; bar
